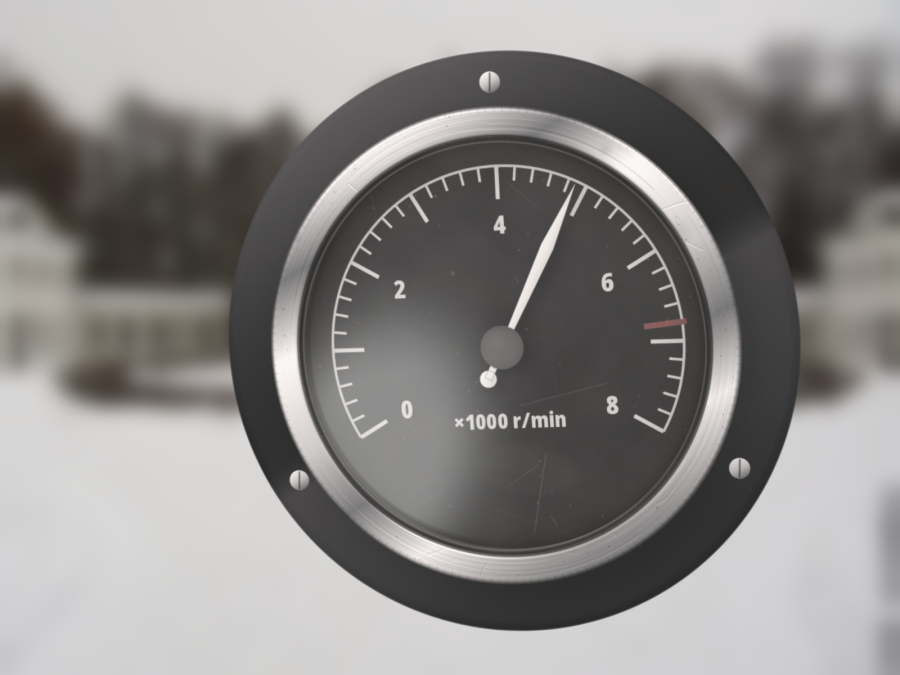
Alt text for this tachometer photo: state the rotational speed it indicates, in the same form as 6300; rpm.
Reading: 4900; rpm
